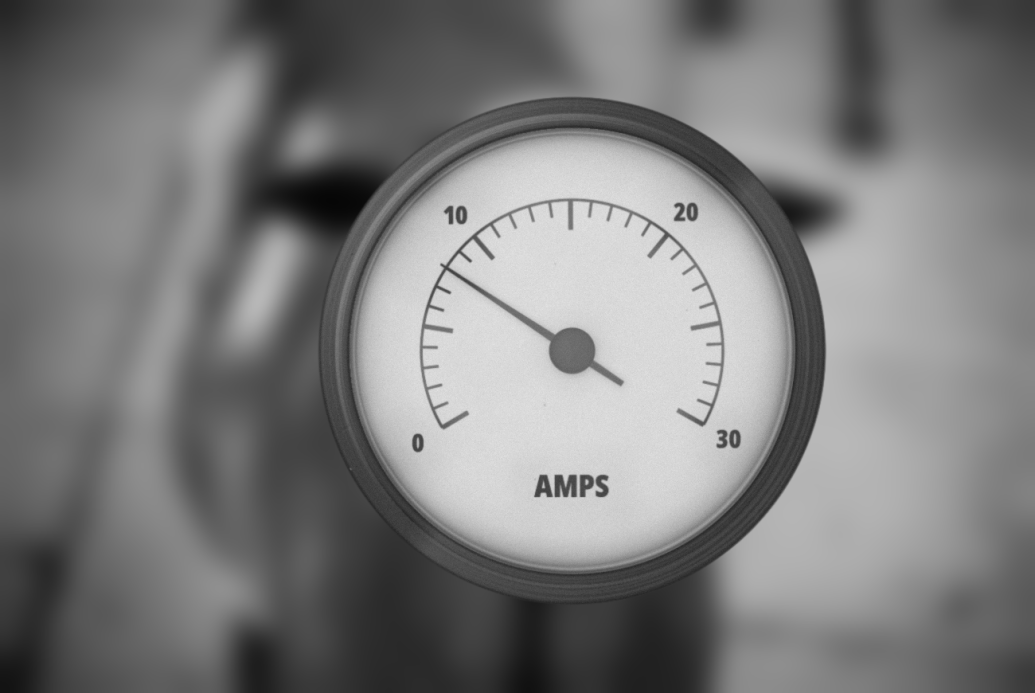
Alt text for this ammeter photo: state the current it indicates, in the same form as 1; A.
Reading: 8; A
